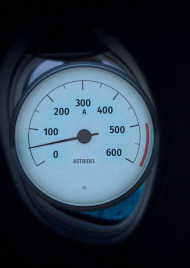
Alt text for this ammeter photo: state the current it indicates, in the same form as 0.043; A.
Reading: 50; A
